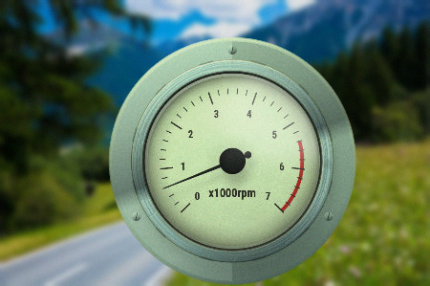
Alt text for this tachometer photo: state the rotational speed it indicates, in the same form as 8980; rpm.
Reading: 600; rpm
